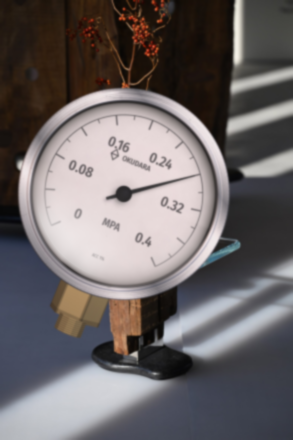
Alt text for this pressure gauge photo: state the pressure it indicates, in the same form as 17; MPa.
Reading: 0.28; MPa
